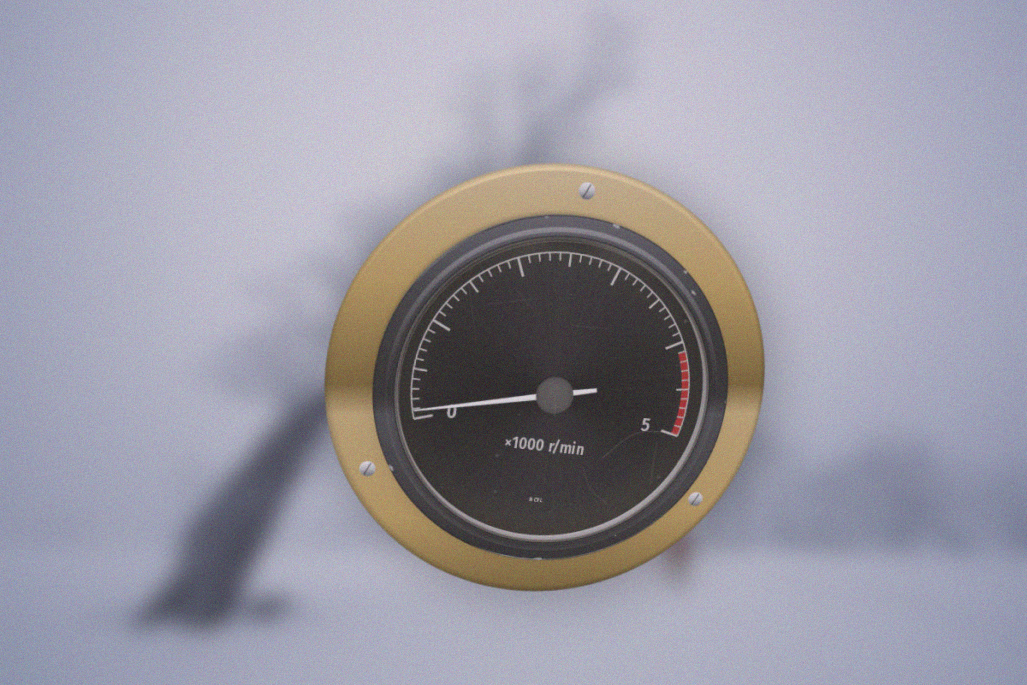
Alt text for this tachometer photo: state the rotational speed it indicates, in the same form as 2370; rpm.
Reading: 100; rpm
